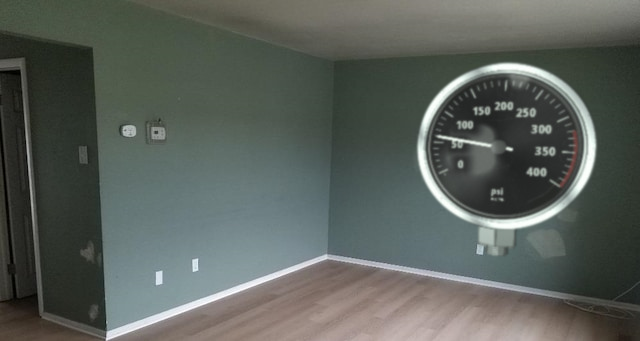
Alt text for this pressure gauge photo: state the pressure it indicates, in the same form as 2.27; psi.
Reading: 60; psi
